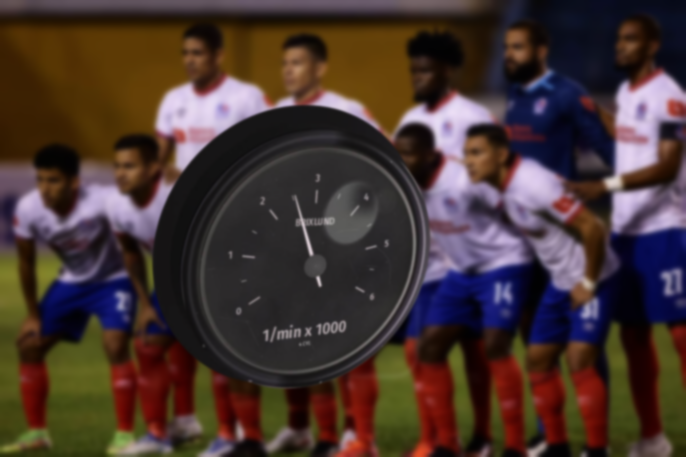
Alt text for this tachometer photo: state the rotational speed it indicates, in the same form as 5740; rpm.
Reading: 2500; rpm
